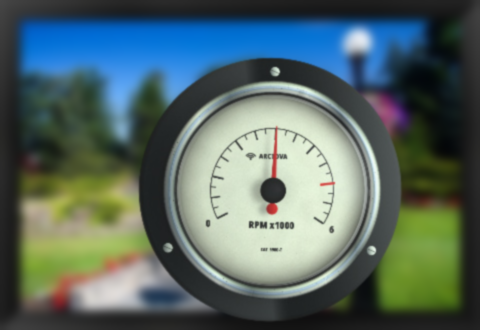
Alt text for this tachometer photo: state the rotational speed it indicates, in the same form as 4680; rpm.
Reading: 3000; rpm
